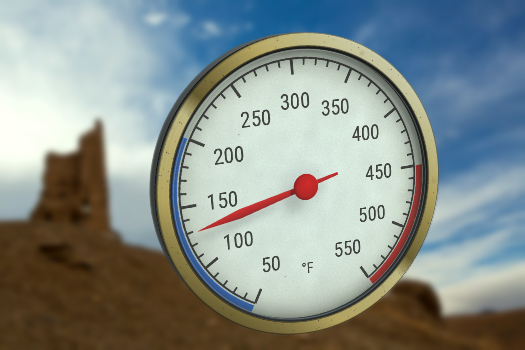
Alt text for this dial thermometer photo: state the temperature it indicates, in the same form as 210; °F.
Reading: 130; °F
